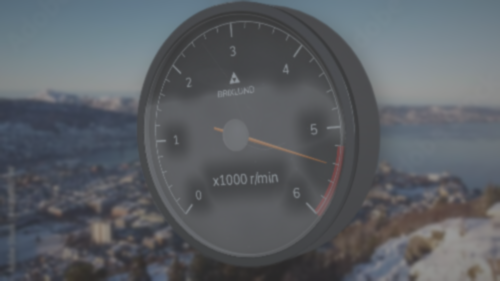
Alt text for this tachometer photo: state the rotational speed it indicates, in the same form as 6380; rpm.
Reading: 5400; rpm
